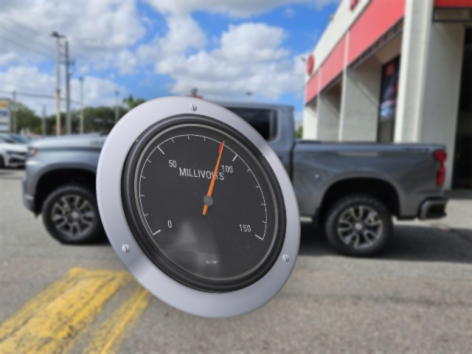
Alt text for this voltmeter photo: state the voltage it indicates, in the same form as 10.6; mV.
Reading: 90; mV
